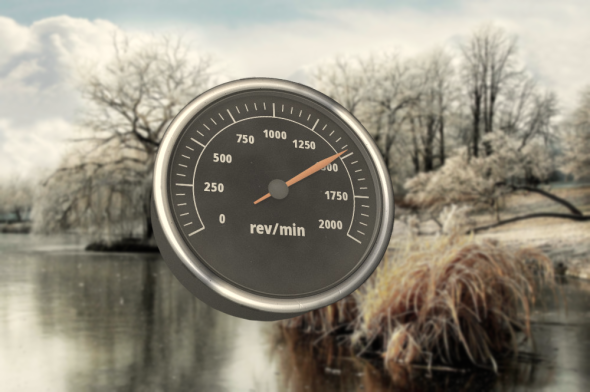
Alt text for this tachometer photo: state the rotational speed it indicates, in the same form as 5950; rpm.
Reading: 1475; rpm
